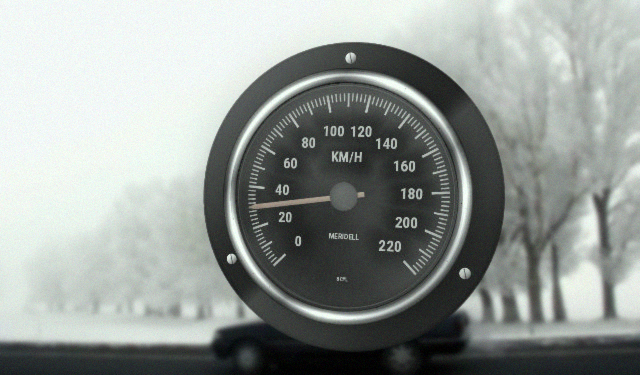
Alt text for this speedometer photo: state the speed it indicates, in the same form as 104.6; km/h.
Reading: 30; km/h
